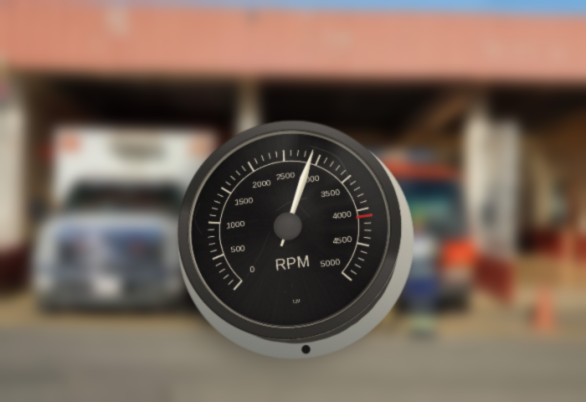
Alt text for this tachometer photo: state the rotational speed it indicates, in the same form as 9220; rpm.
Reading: 2900; rpm
